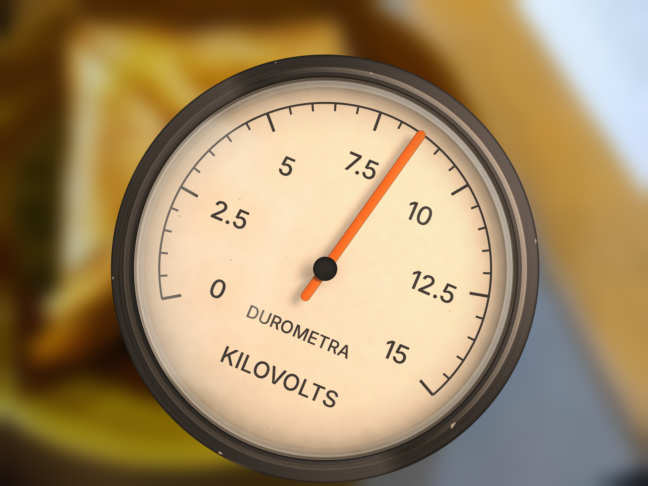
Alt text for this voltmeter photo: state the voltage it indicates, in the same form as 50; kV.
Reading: 8.5; kV
